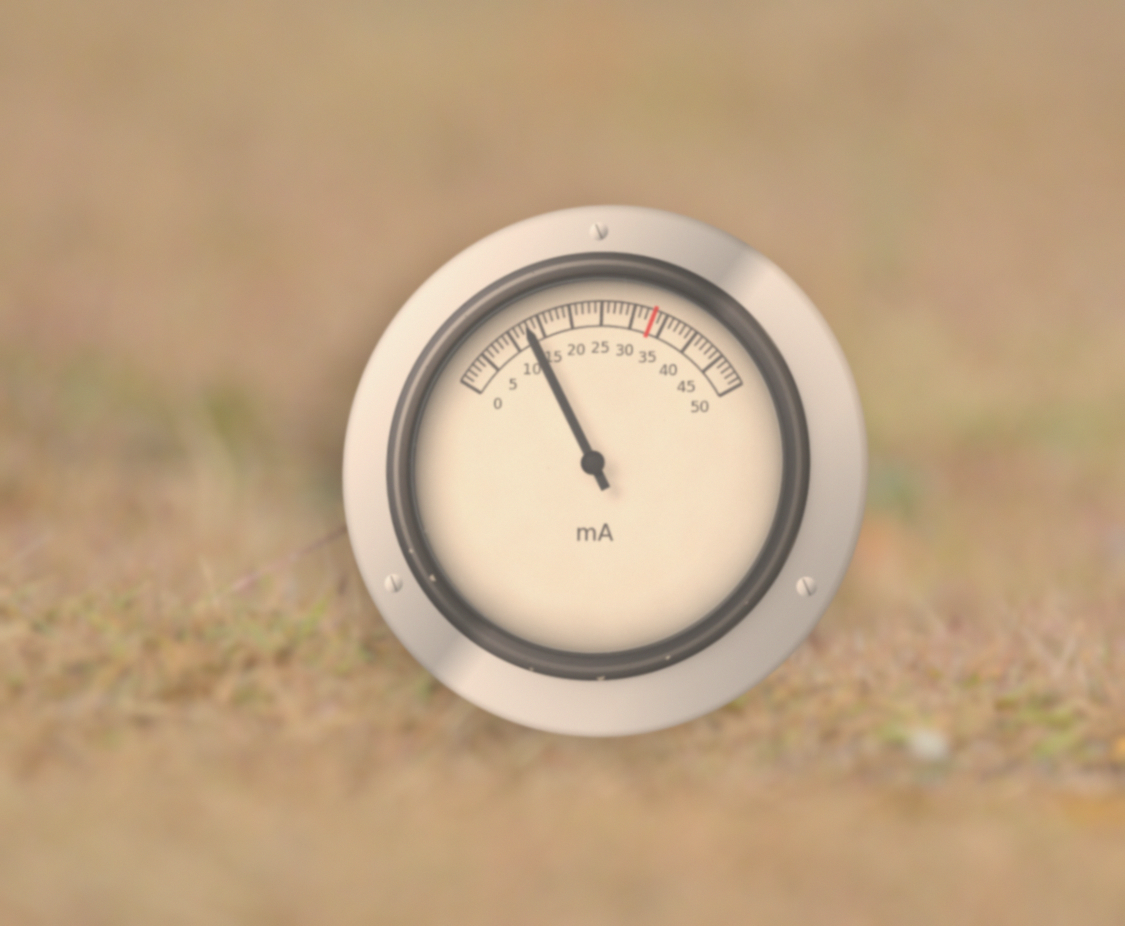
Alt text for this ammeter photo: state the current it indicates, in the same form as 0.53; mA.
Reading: 13; mA
